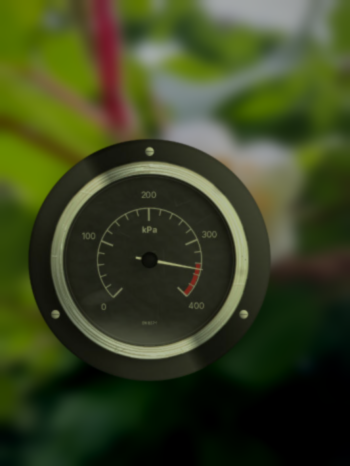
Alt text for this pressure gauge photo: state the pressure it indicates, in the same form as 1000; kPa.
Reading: 350; kPa
